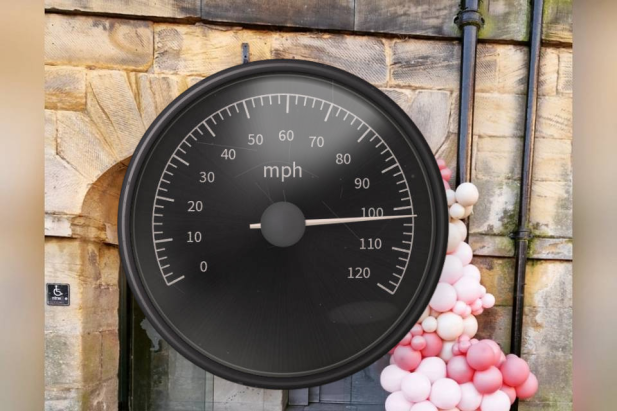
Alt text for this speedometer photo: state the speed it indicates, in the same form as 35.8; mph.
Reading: 102; mph
